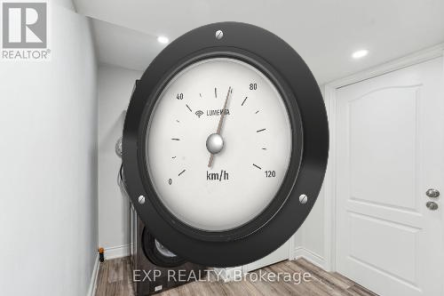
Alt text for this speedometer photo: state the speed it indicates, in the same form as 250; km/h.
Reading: 70; km/h
